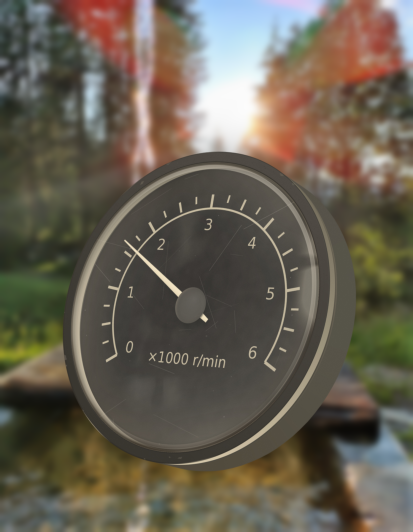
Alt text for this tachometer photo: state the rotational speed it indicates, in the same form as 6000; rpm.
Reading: 1625; rpm
